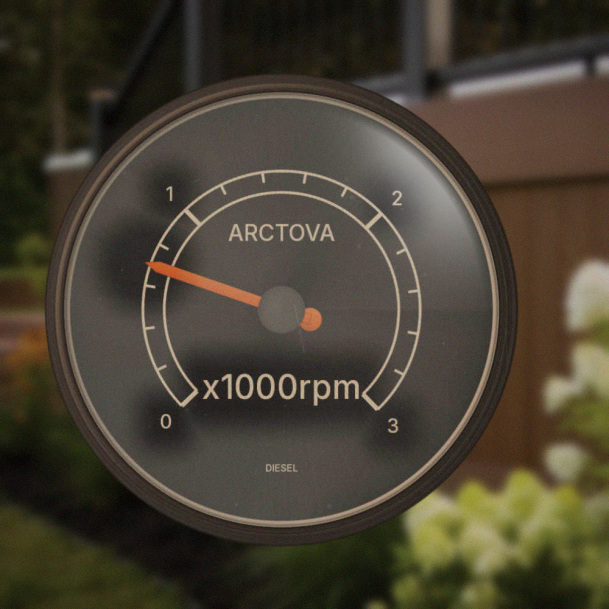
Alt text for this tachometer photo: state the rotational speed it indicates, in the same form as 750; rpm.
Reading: 700; rpm
